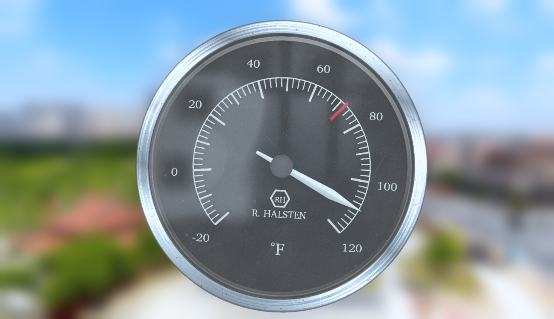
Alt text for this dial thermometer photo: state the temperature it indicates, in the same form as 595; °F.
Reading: 110; °F
